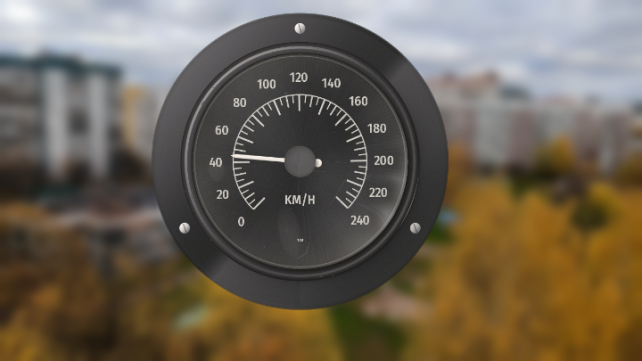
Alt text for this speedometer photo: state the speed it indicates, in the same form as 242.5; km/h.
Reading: 45; km/h
